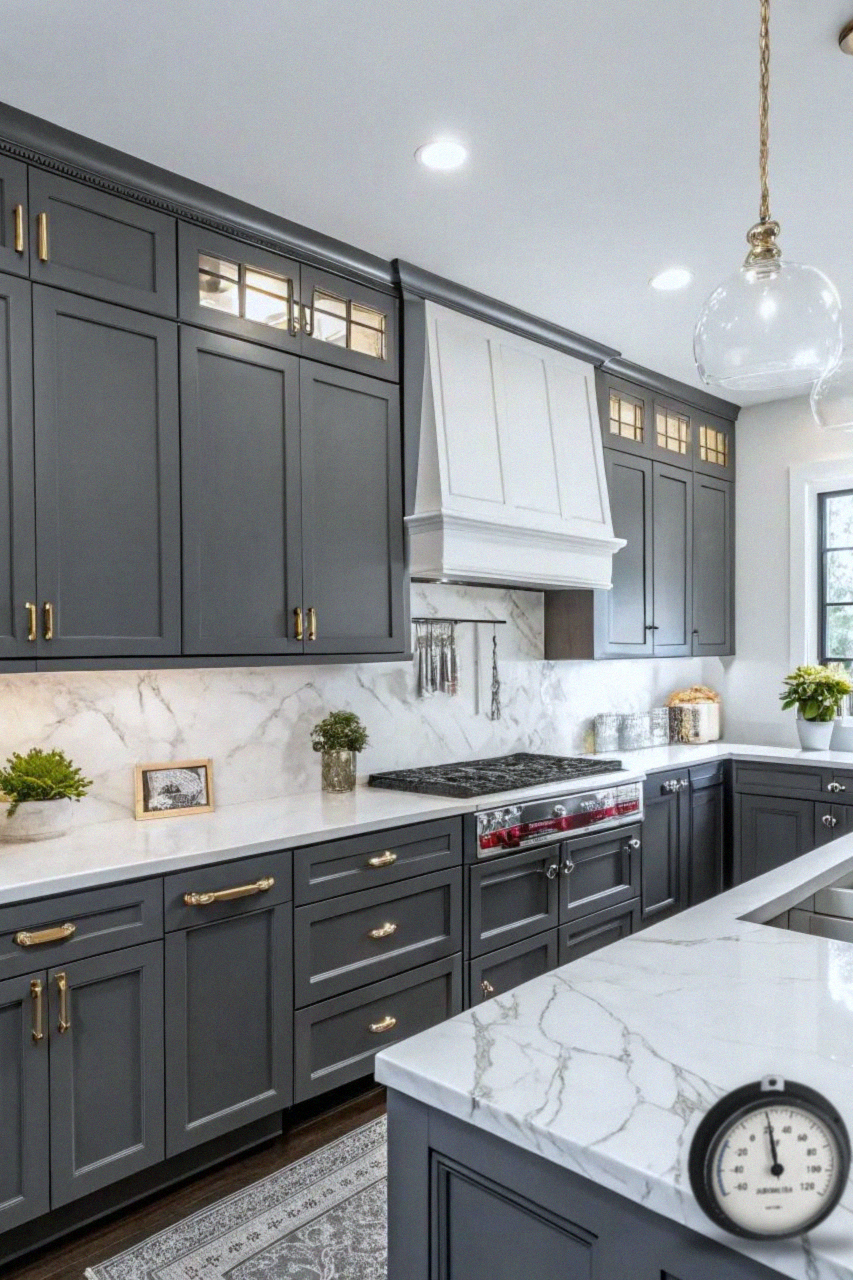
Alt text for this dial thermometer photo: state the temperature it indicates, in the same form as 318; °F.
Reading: 20; °F
